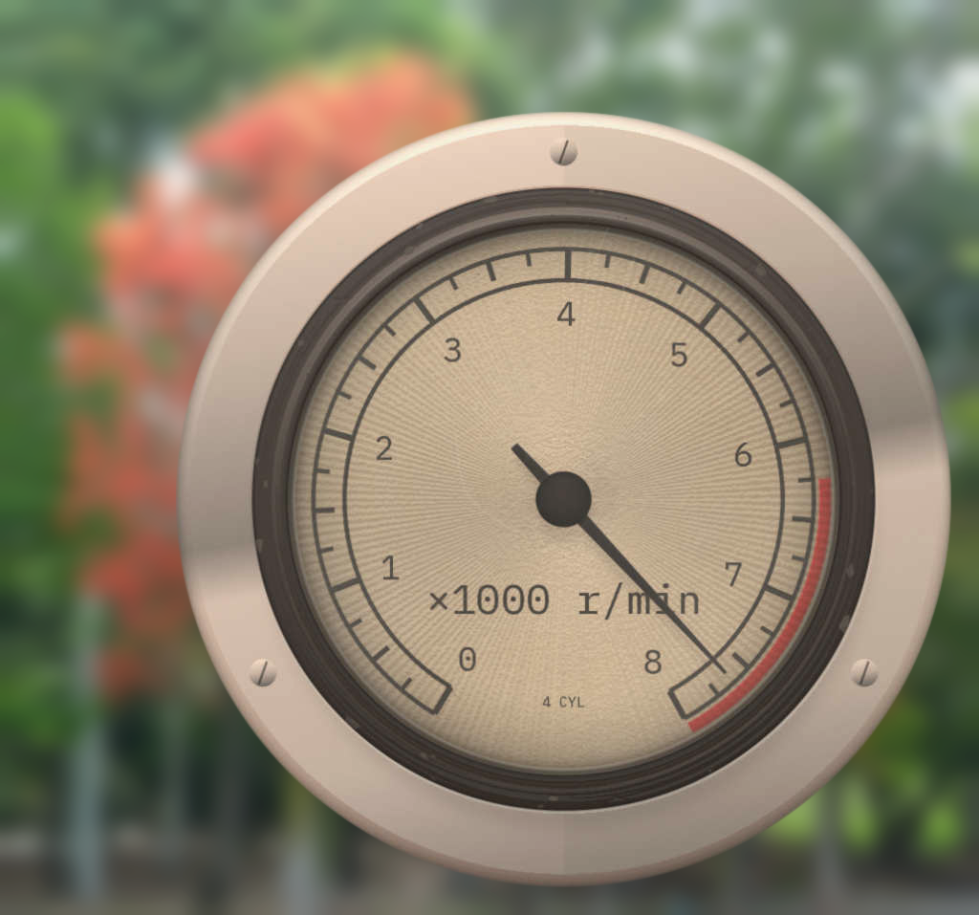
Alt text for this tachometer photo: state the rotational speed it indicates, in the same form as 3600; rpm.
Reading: 7625; rpm
